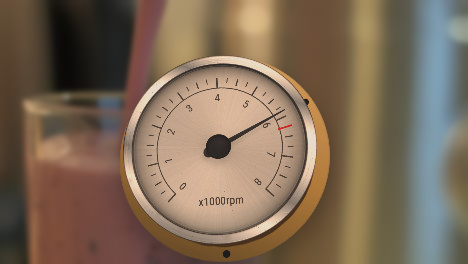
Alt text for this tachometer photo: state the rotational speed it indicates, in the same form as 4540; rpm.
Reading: 5875; rpm
